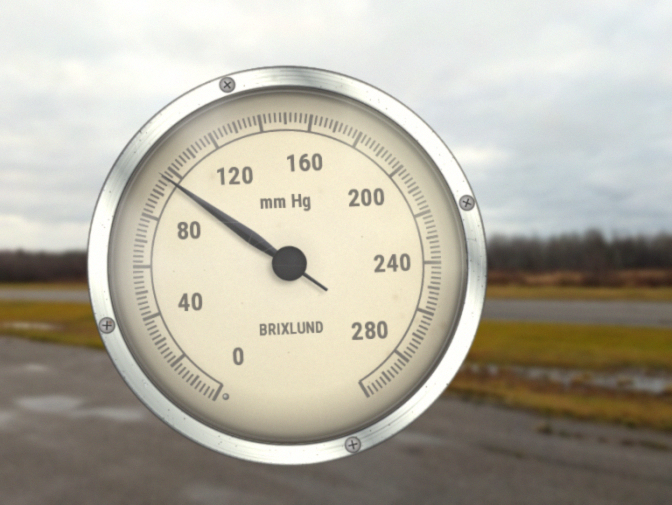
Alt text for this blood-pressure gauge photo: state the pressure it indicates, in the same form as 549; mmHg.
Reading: 96; mmHg
